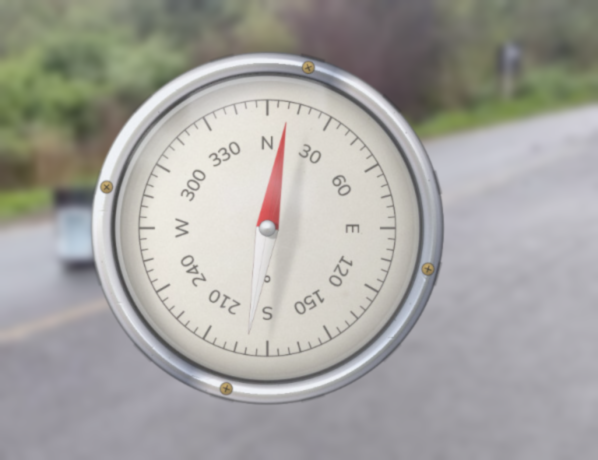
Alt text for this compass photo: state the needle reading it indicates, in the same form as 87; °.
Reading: 10; °
